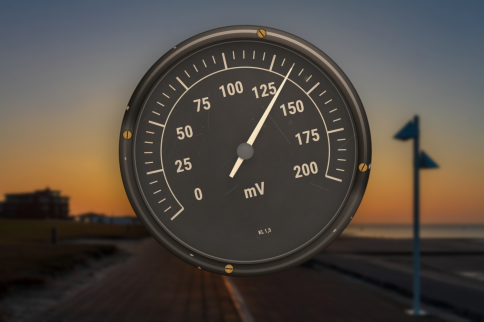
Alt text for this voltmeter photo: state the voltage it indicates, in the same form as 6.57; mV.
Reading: 135; mV
